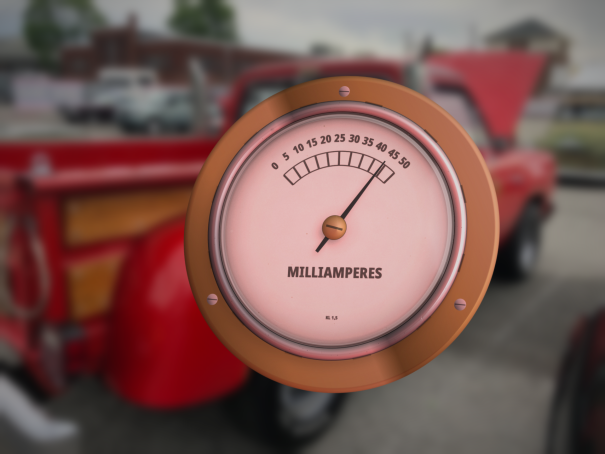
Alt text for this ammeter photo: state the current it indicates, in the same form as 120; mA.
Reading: 45; mA
